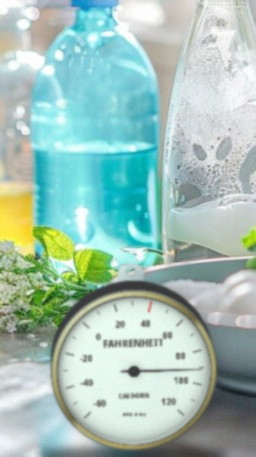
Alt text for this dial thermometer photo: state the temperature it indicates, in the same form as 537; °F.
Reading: 90; °F
